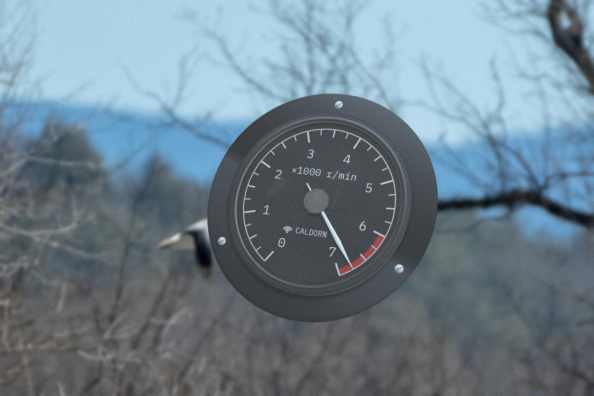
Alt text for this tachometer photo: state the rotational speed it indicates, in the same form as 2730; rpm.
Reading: 6750; rpm
